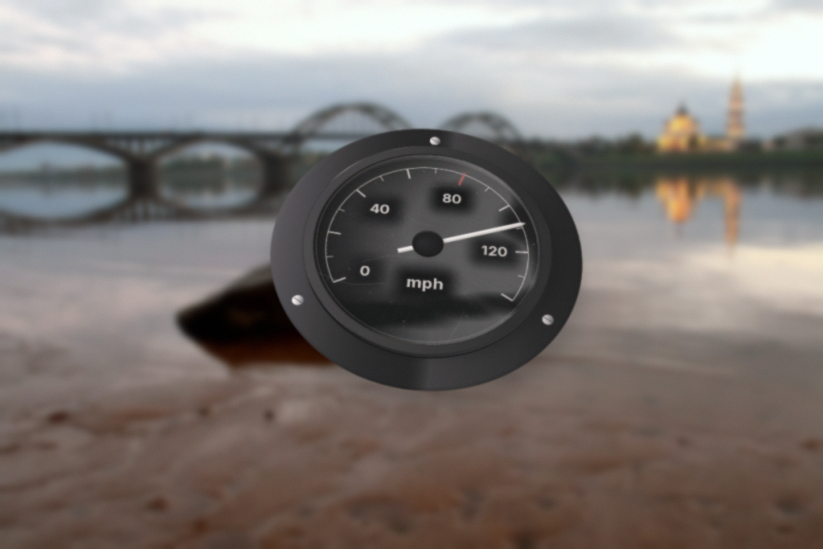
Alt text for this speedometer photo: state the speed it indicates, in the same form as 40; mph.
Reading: 110; mph
